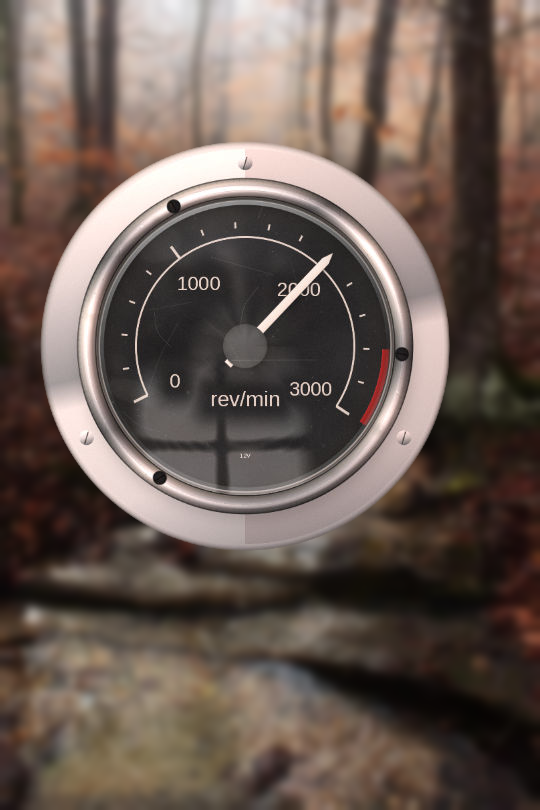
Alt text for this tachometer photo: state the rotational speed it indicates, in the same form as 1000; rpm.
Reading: 2000; rpm
